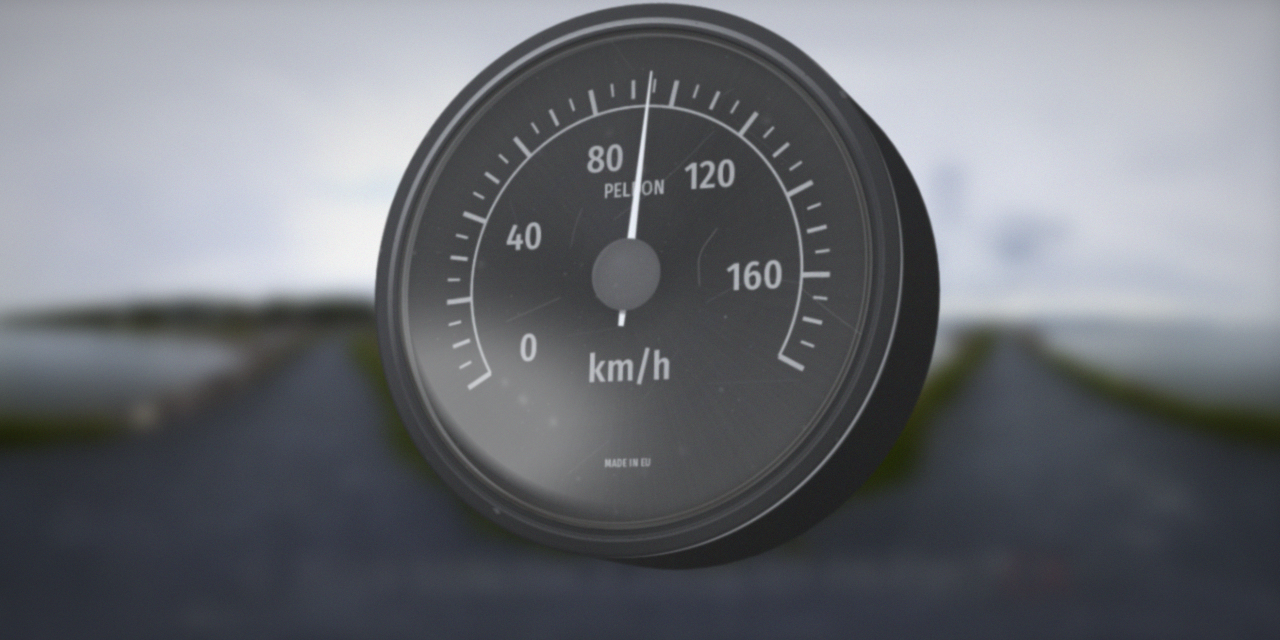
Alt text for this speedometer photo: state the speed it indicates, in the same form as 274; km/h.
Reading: 95; km/h
